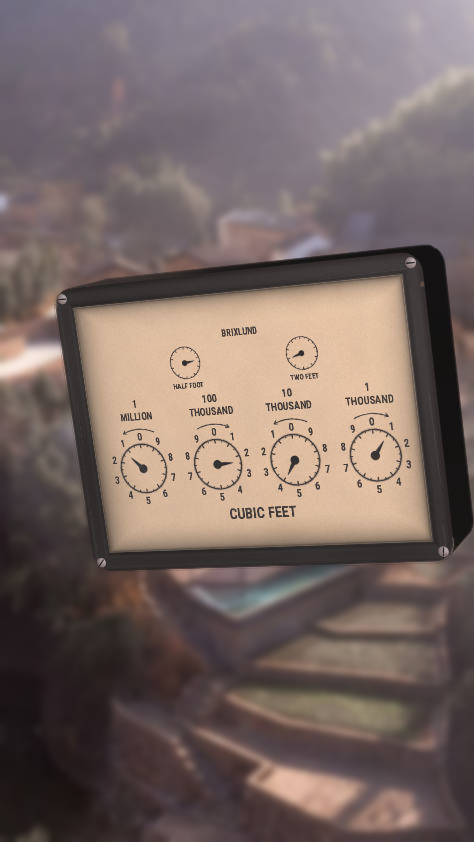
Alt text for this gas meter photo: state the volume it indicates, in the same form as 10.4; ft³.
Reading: 124100; ft³
